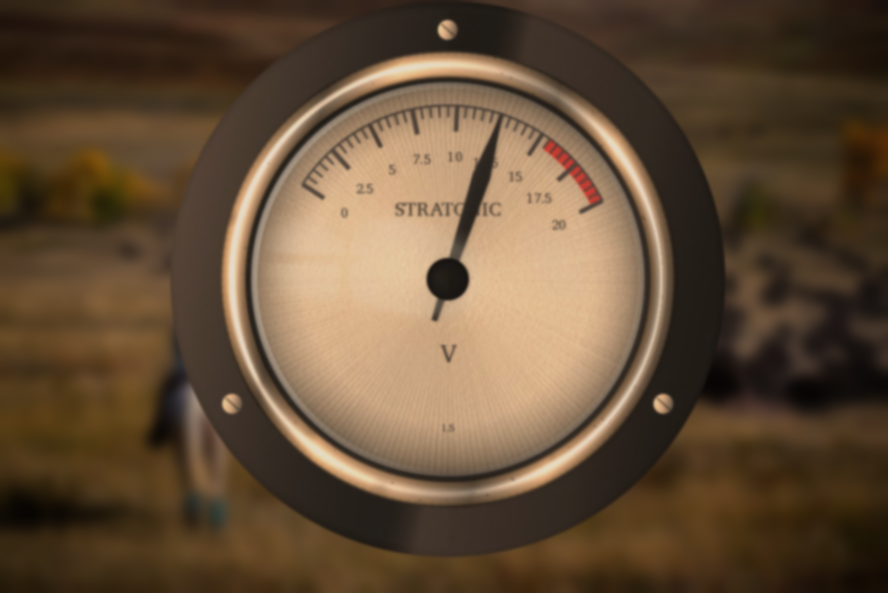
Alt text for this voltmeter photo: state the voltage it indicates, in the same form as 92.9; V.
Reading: 12.5; V
